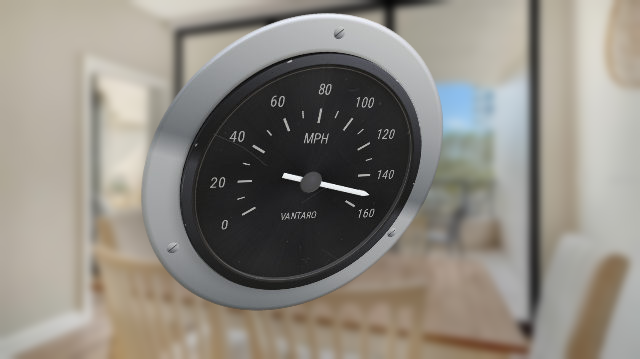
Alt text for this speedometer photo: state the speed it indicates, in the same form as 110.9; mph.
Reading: 150; mph
